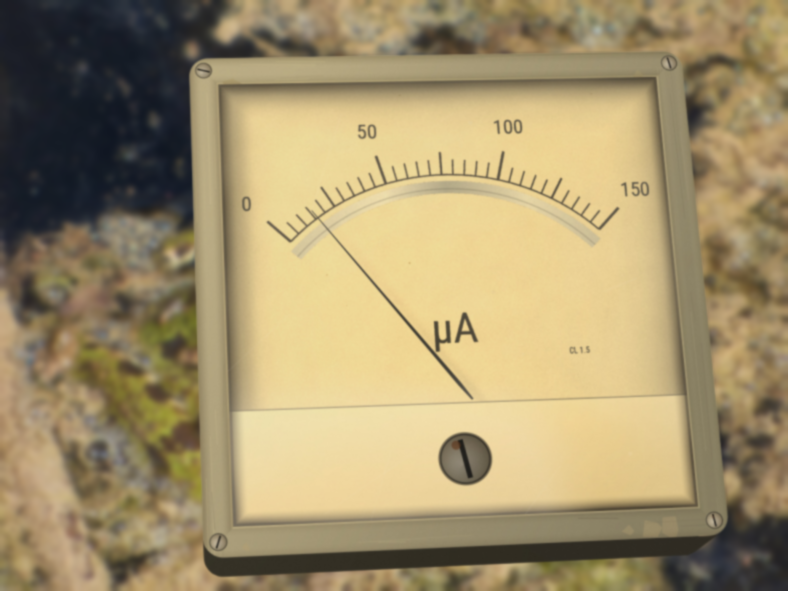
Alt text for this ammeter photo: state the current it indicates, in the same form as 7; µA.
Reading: 15; µA
